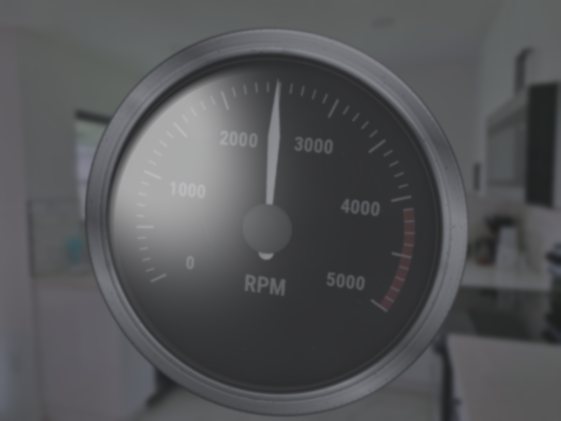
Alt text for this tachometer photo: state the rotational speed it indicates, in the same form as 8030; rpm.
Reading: 2500; rpm
